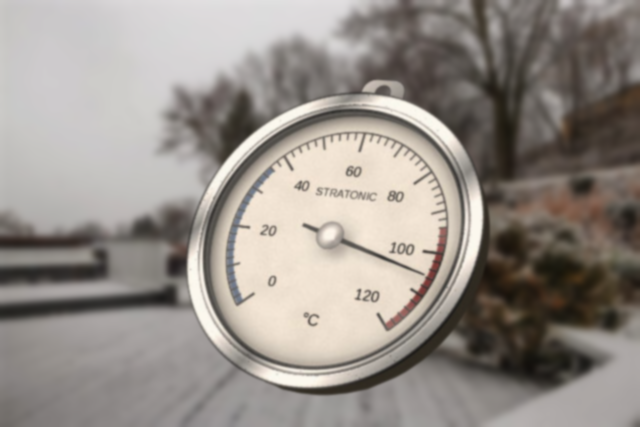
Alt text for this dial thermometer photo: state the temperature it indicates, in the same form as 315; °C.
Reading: 106; °C
